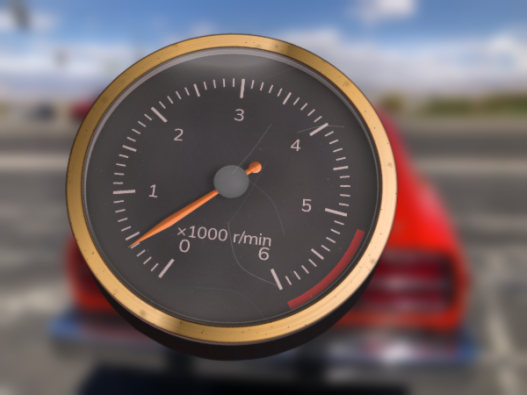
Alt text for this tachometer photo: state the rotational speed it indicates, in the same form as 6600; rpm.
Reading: 400; rpm
